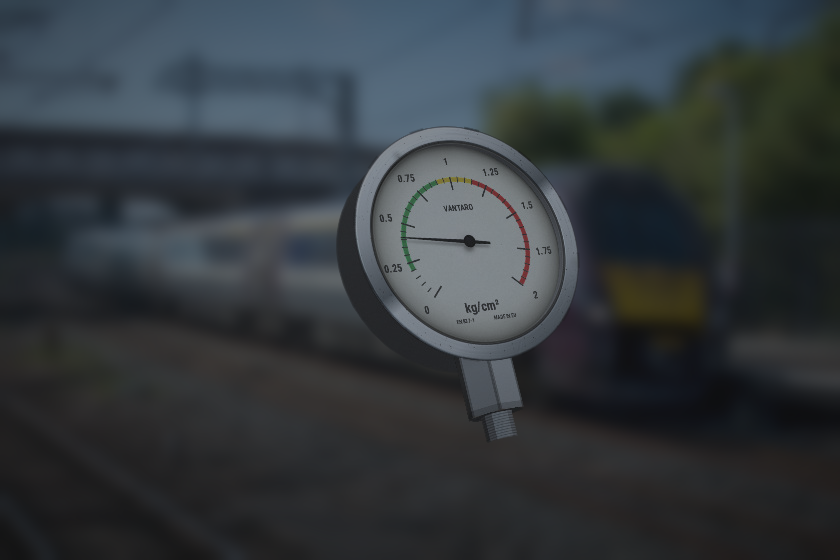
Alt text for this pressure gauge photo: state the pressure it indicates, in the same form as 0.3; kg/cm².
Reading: 0.4; kg/cm²
